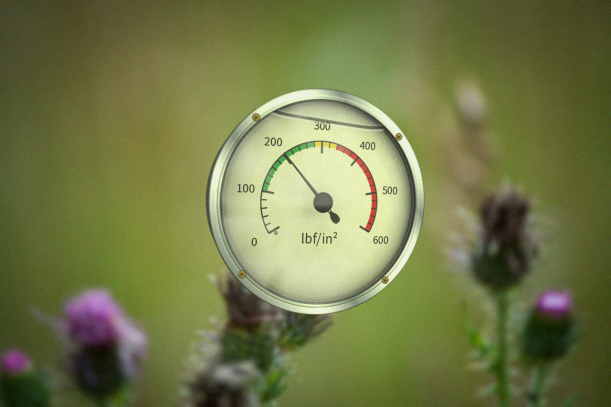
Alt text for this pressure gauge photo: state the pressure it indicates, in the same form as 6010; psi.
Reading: 200; psi
